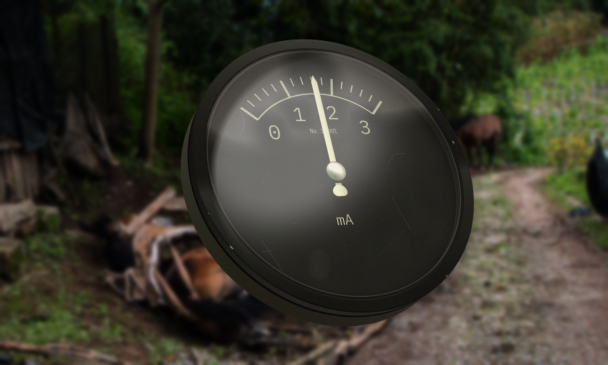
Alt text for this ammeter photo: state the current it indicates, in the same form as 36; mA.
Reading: 1.6; mA
